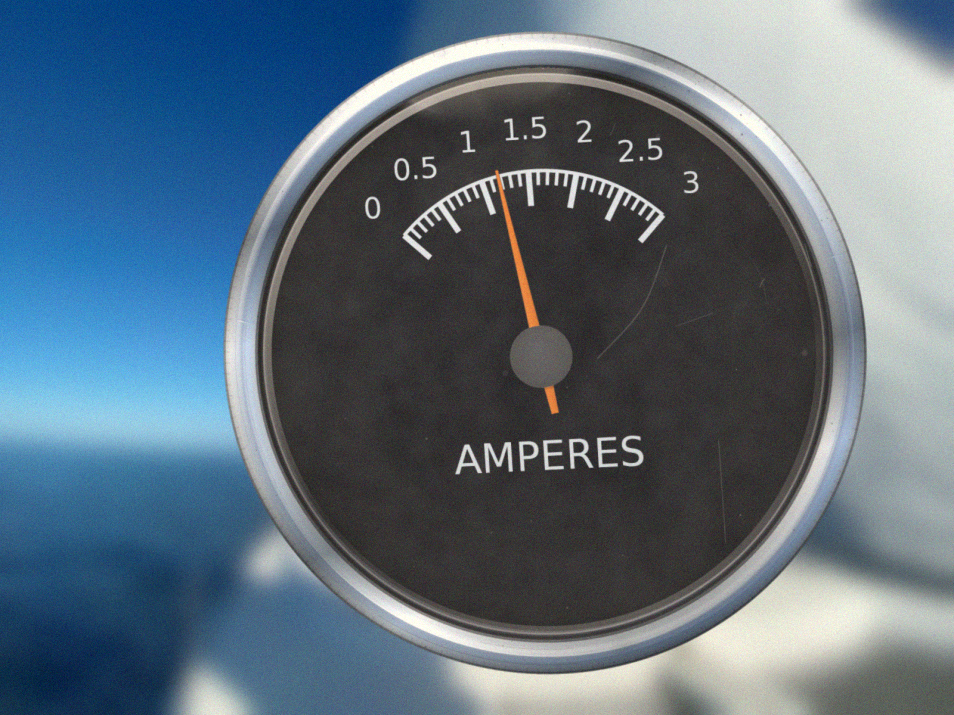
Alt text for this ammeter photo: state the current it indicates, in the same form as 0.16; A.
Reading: 1.2; A
